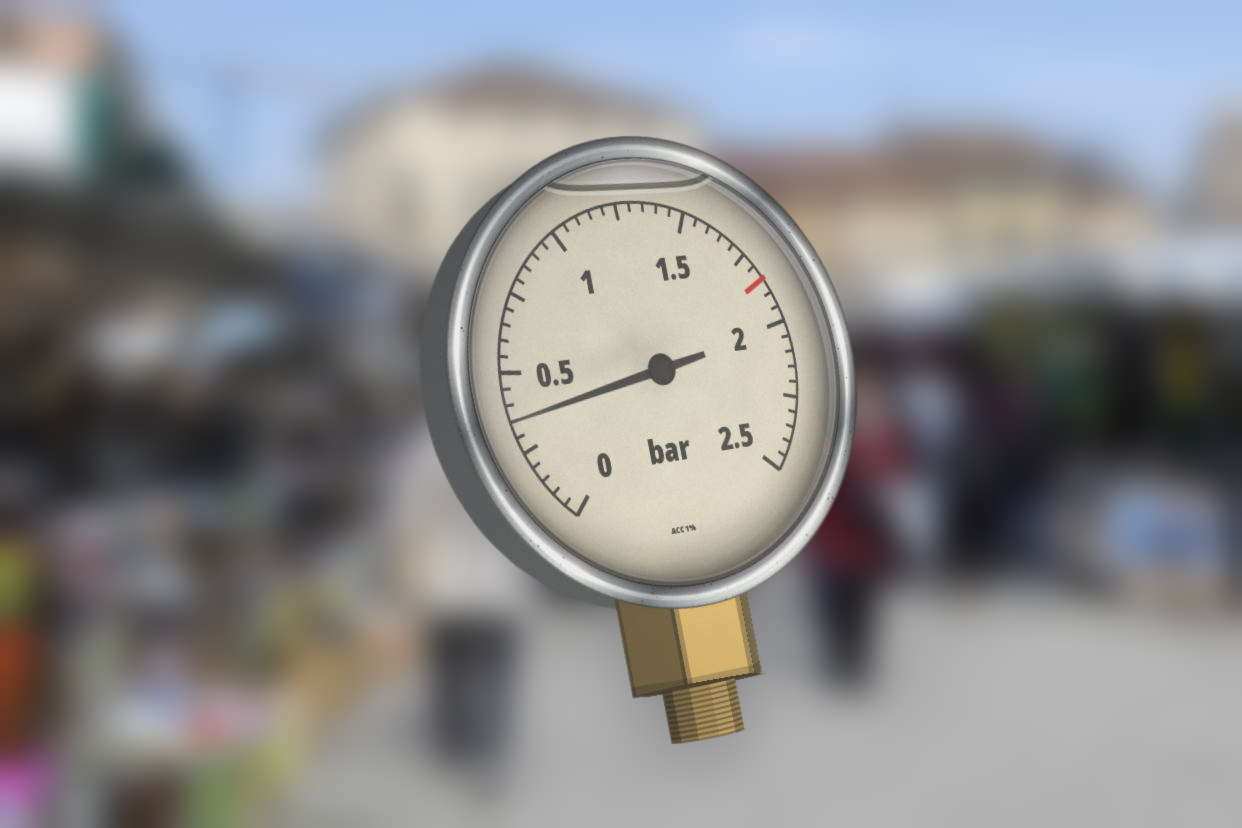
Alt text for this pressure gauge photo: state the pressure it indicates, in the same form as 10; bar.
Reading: 0.35; bar
